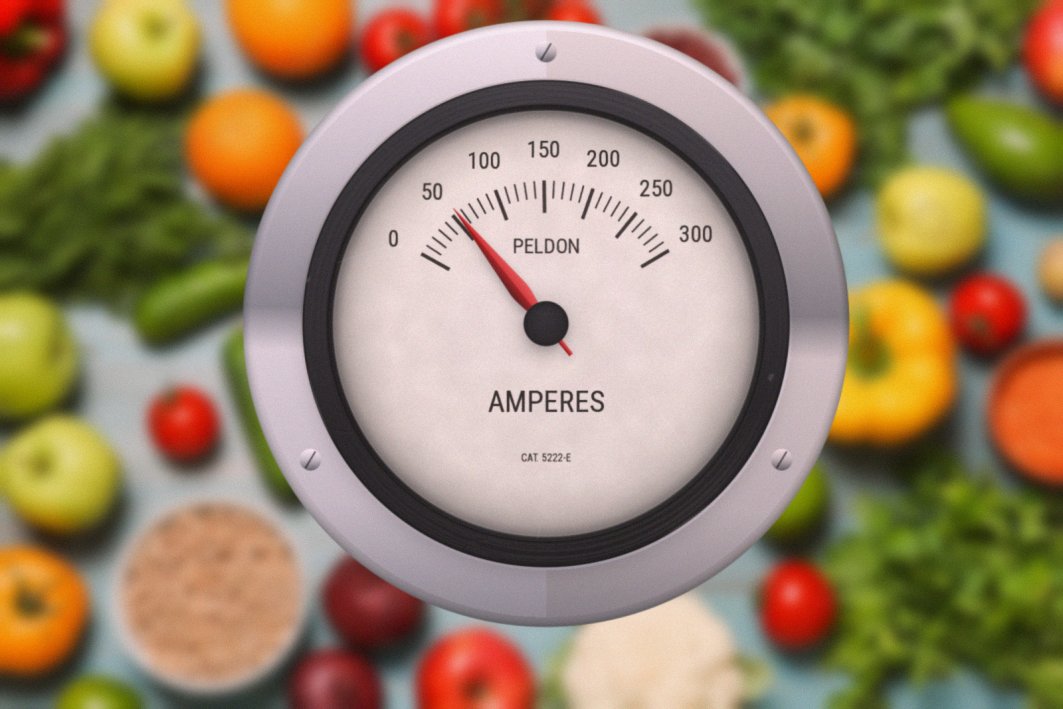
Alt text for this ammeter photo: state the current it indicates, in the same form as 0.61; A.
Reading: 55; A
